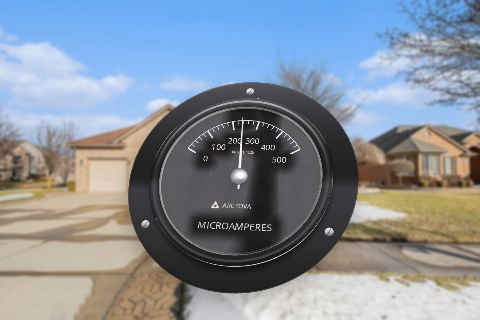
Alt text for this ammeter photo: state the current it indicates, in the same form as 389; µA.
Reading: 240; µA
